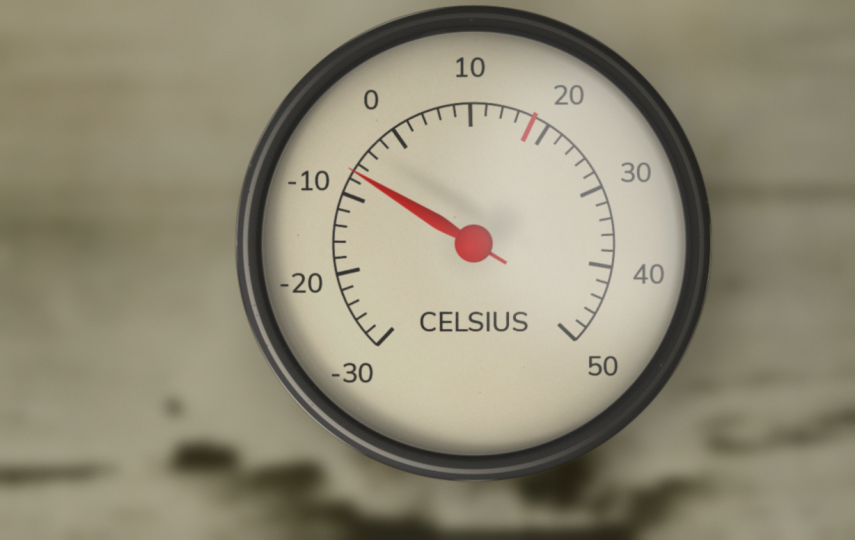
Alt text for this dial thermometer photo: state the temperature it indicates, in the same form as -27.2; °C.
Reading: -7; °C
